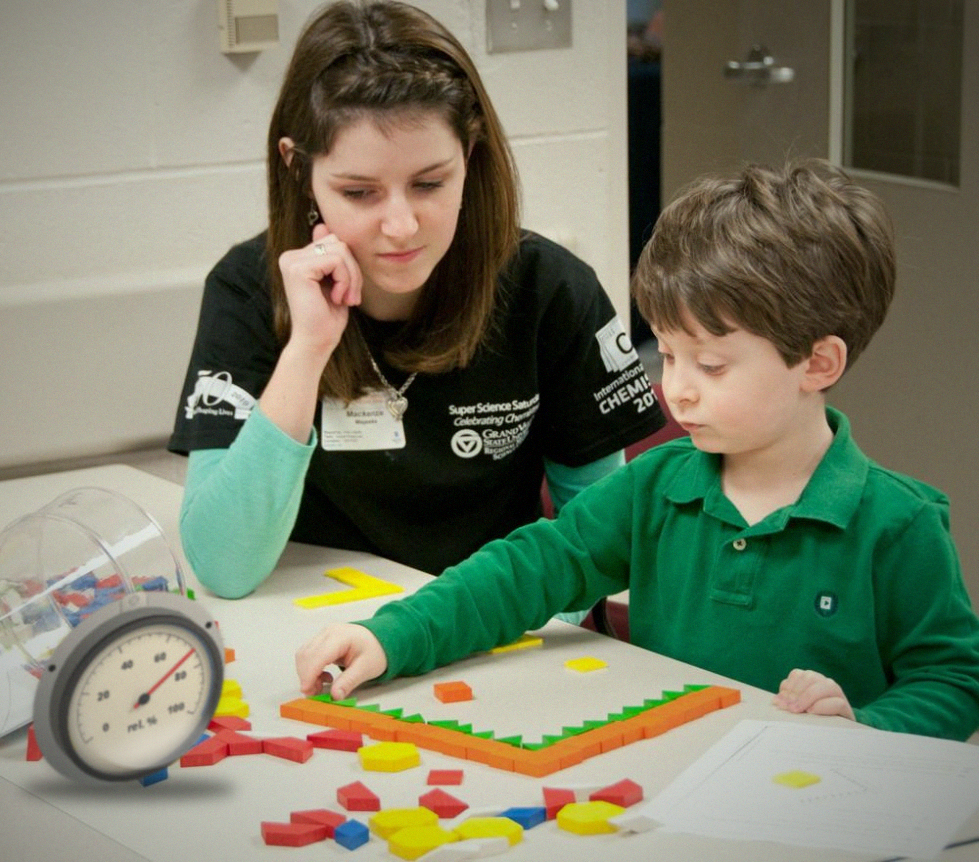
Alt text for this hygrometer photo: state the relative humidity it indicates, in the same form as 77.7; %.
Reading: 72; %
